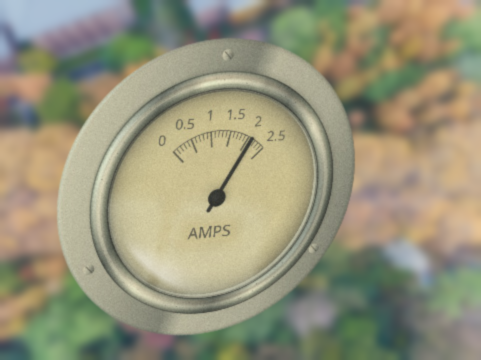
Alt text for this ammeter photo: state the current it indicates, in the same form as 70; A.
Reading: 2; A
